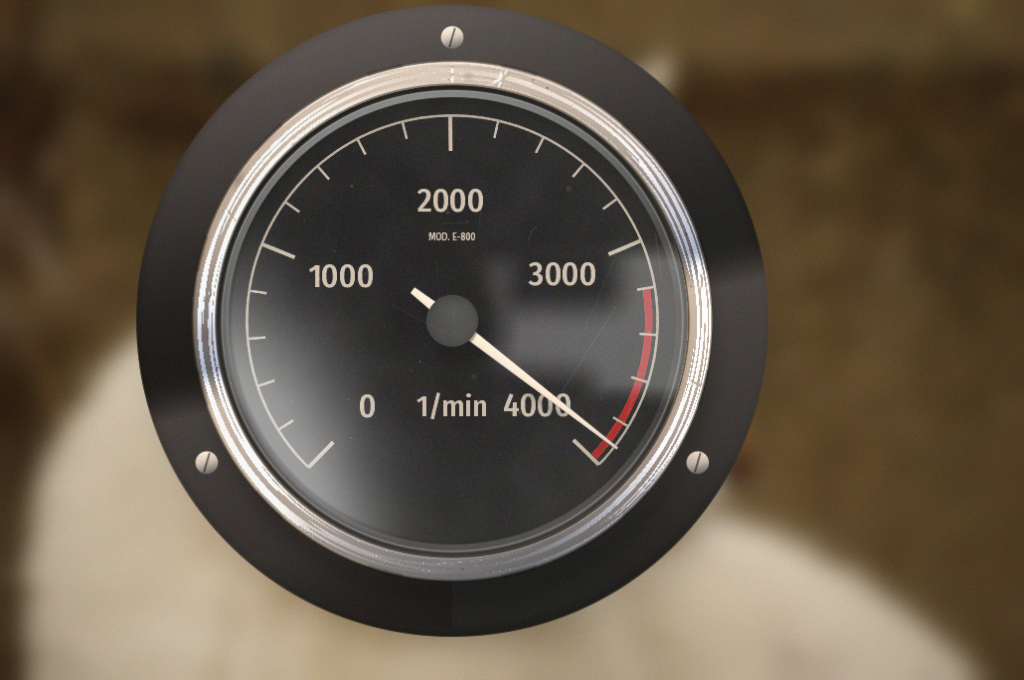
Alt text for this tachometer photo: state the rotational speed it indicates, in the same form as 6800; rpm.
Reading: 3900; rpm
